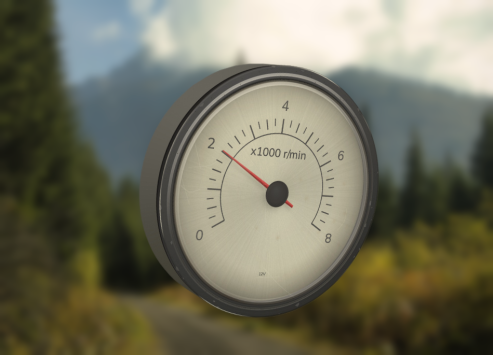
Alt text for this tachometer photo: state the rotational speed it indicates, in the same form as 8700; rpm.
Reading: 2000; rpm
